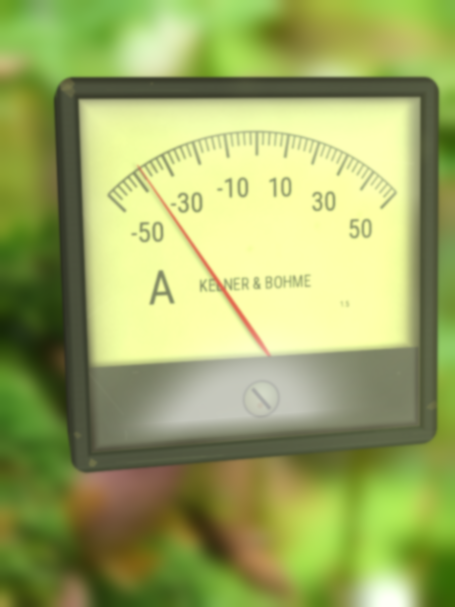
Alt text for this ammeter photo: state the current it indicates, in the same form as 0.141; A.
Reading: -38; A
